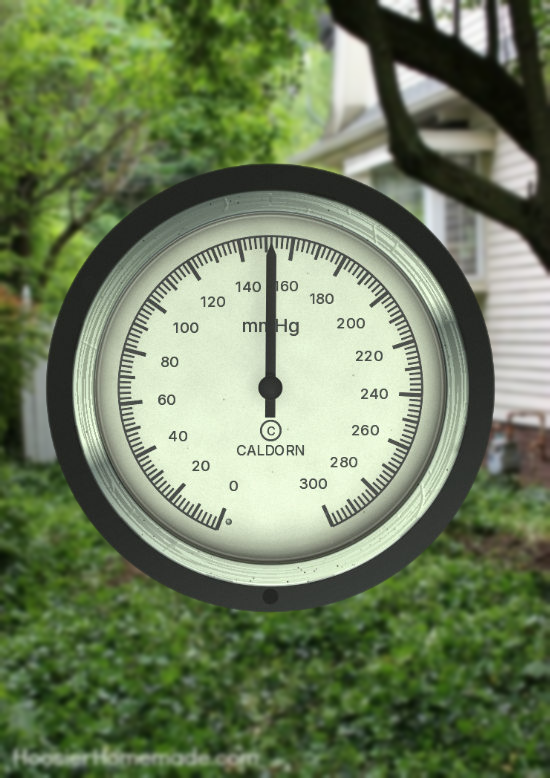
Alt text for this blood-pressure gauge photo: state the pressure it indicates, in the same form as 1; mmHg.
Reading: 152; mmHg
